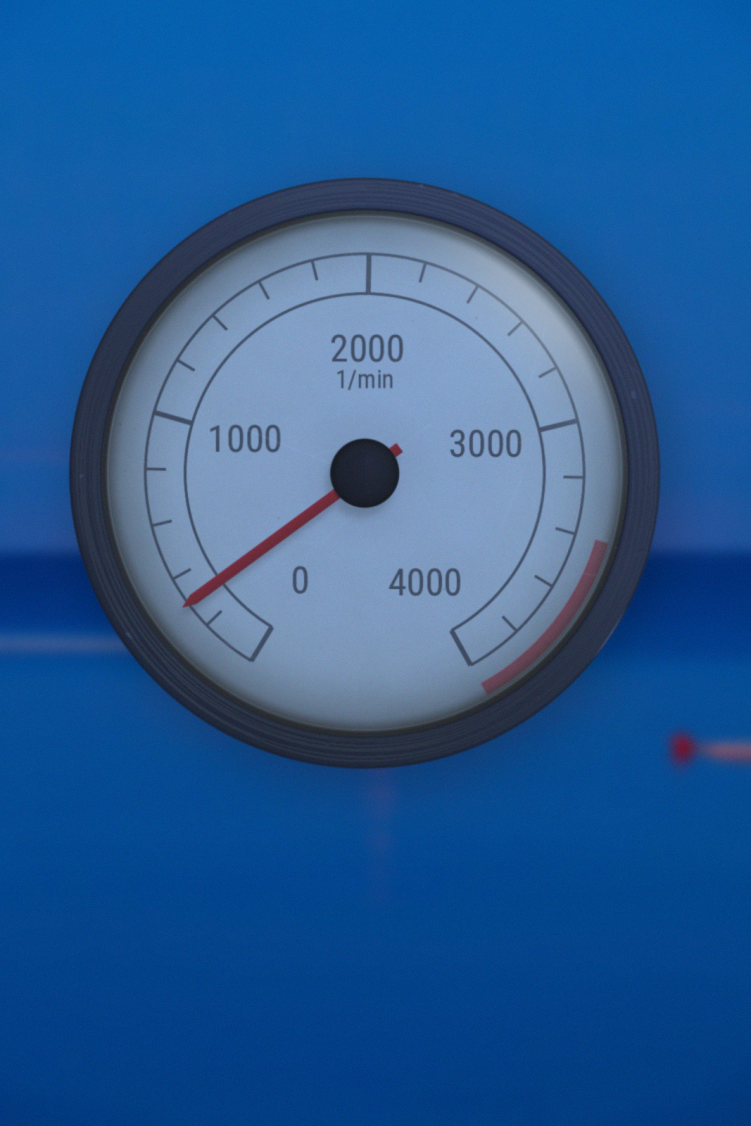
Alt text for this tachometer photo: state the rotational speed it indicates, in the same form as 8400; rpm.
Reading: 300; rpm
